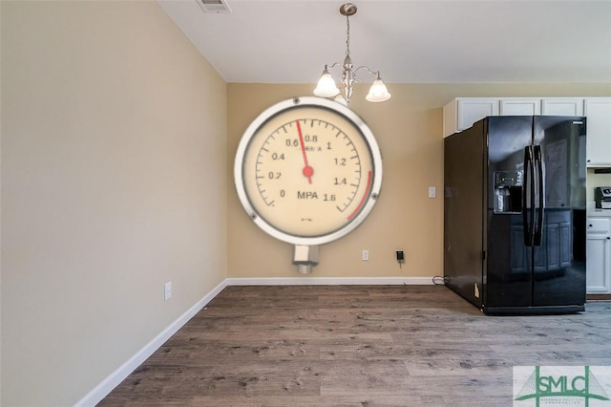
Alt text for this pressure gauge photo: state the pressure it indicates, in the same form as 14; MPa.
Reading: 0.7; MPa
